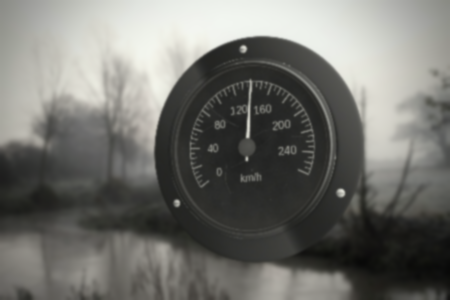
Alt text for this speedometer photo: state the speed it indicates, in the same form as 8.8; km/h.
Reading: 140; km/h
